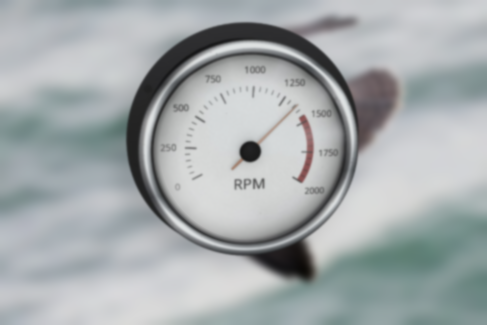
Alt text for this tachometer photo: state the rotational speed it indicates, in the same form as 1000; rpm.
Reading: 1350; rpm
